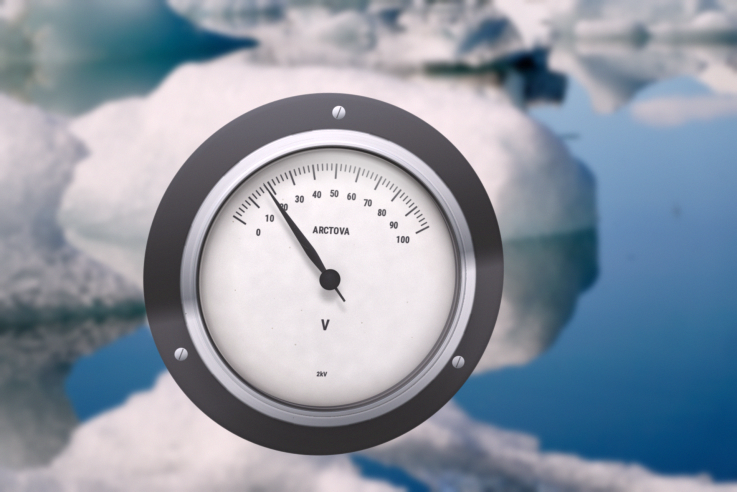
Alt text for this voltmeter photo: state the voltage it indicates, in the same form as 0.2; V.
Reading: 18; V
